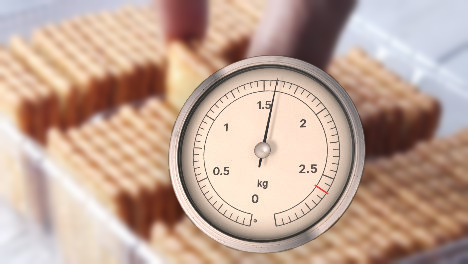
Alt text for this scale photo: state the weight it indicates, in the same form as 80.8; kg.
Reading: 1.6; kg
